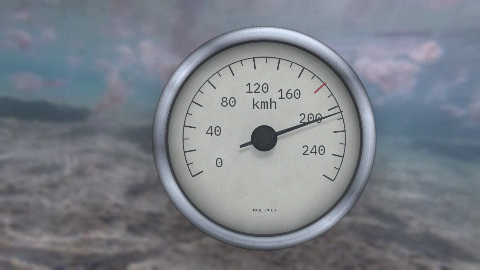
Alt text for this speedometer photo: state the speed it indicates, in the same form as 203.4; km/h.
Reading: 205; km/h
